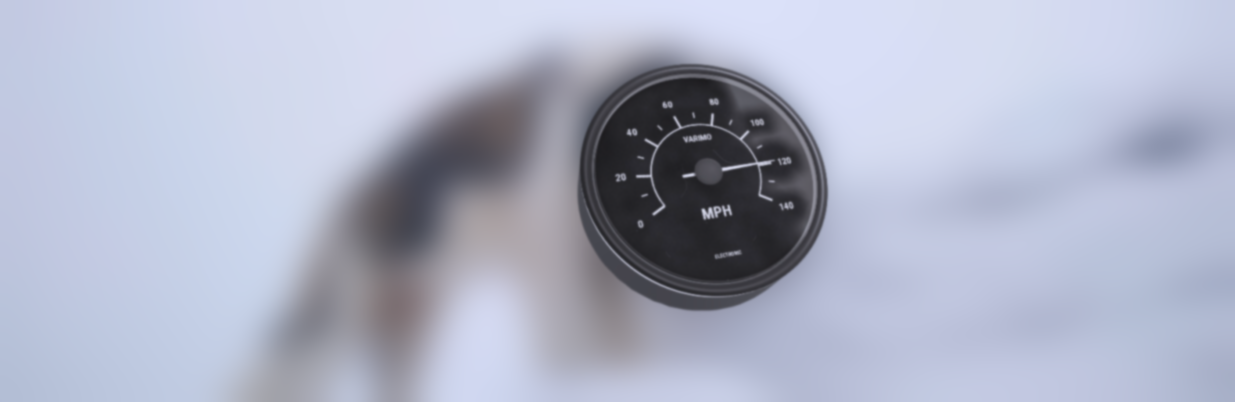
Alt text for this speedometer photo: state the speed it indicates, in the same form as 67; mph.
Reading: 120; mph
